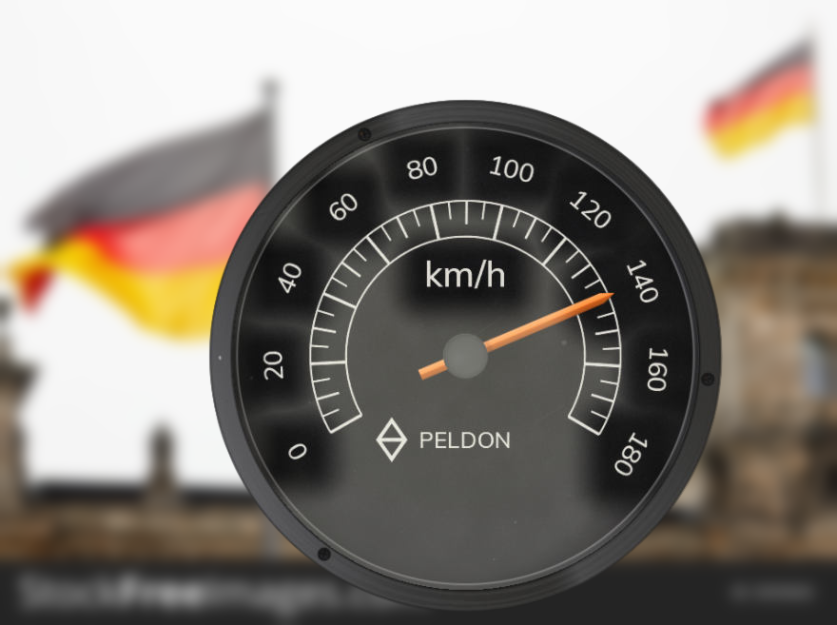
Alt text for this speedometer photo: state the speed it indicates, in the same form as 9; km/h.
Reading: 140; km/h
